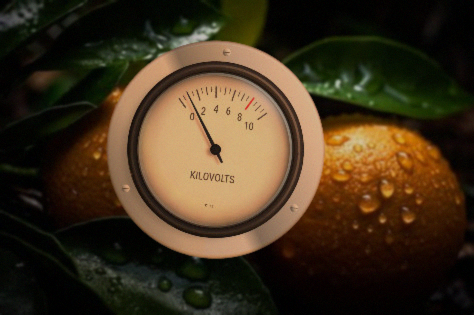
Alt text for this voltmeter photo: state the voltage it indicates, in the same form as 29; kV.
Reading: 1; kV
